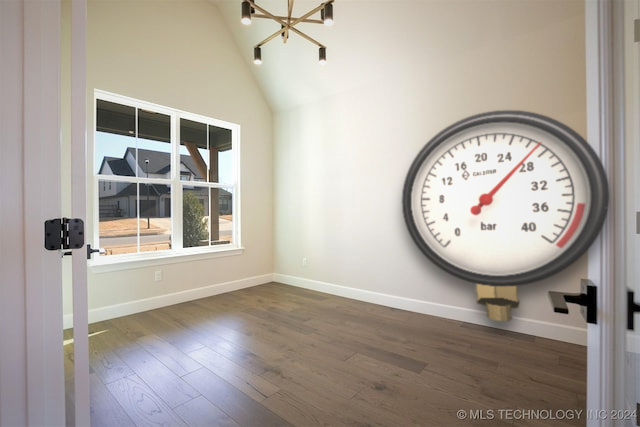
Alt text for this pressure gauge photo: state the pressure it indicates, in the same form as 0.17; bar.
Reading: 27; bar
